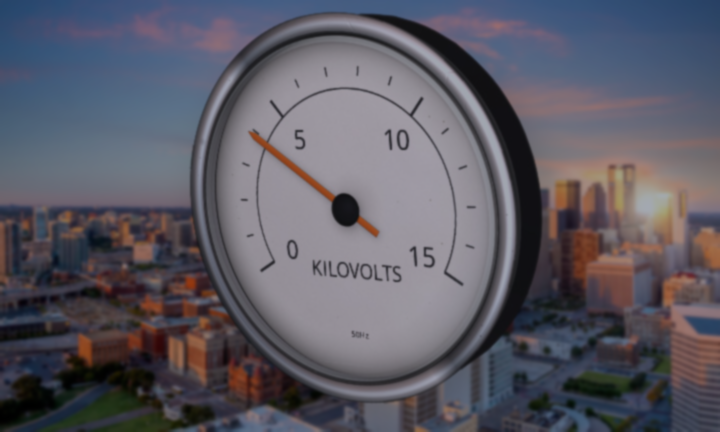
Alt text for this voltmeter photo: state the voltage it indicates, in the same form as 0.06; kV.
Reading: 4; kV
